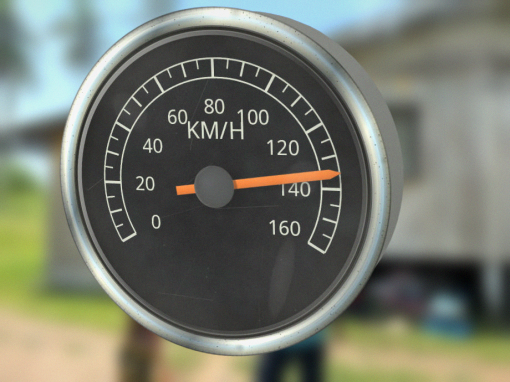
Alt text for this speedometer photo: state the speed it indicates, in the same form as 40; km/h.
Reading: 135; km/h
